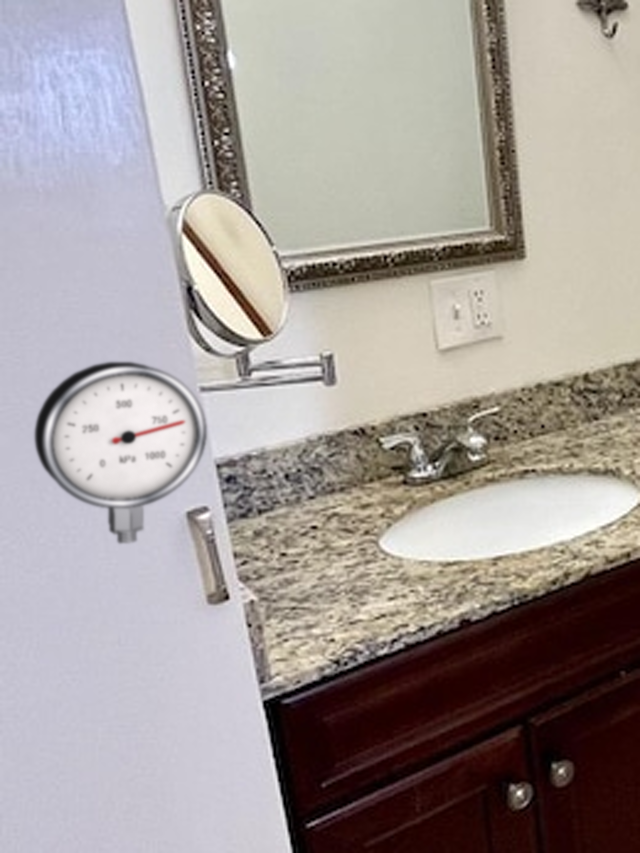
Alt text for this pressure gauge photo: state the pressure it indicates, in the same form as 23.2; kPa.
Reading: 800; kPa
